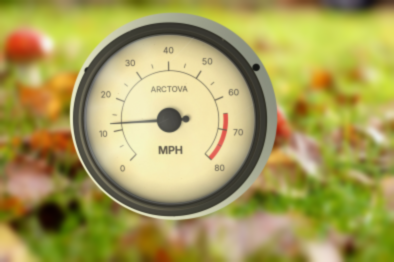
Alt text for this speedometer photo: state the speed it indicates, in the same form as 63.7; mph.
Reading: 12.5; mph
